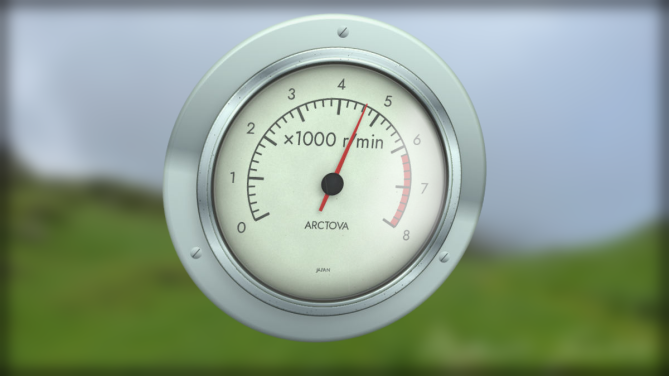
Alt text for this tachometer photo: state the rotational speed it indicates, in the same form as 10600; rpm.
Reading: 4600; rpm
